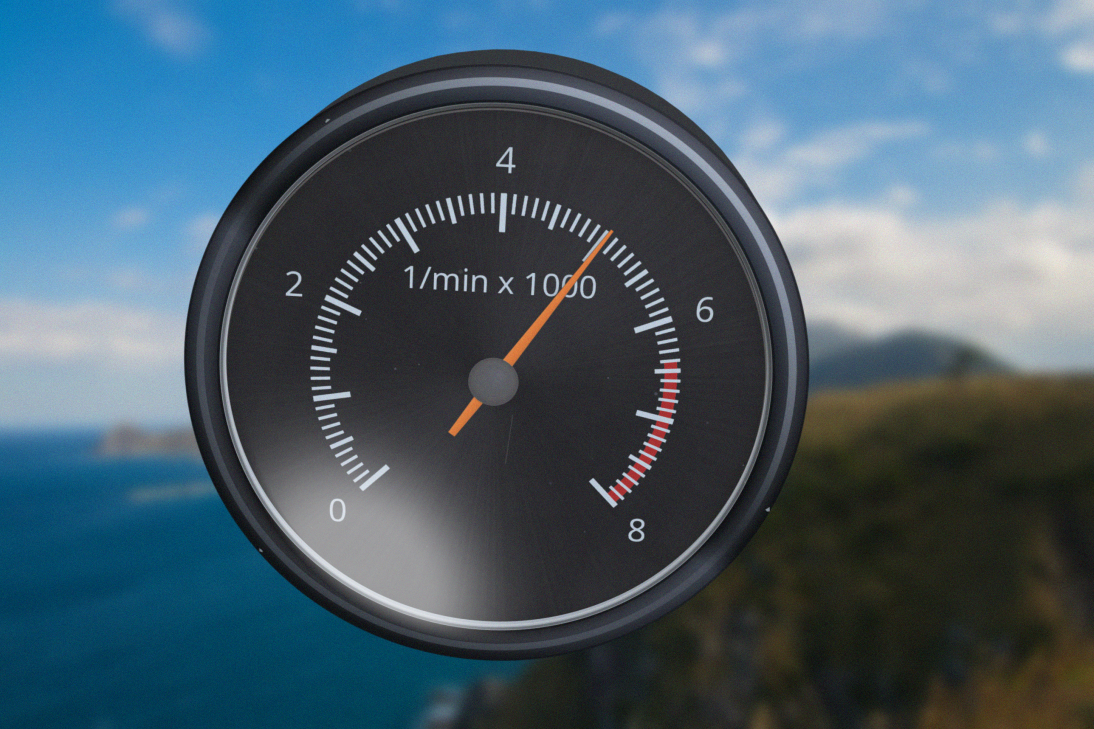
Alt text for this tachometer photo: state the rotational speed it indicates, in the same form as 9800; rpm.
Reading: 5000; rpm
